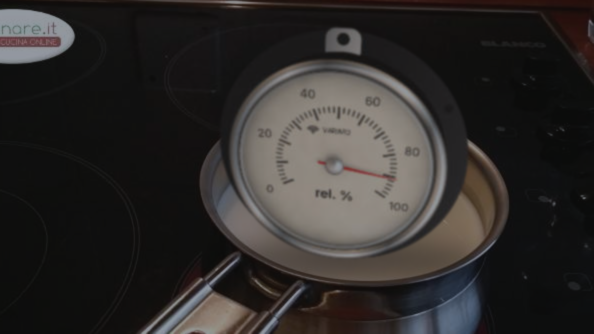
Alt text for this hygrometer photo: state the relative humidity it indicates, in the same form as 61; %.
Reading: 90; %
